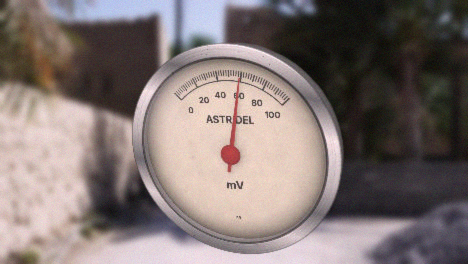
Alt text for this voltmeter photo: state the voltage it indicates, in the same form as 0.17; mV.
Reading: 60; mV
